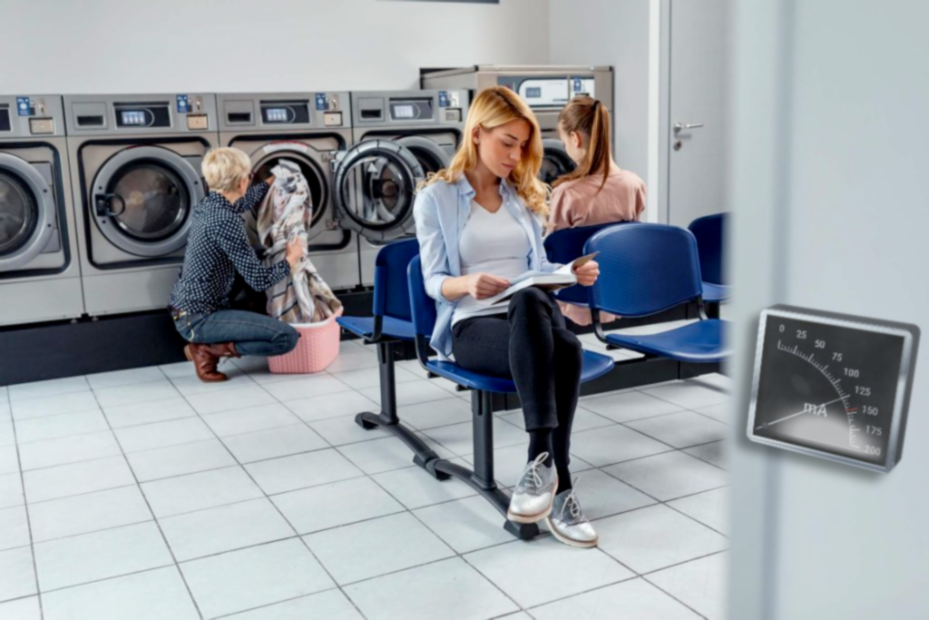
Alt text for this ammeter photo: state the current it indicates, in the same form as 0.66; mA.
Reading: 125; mA
